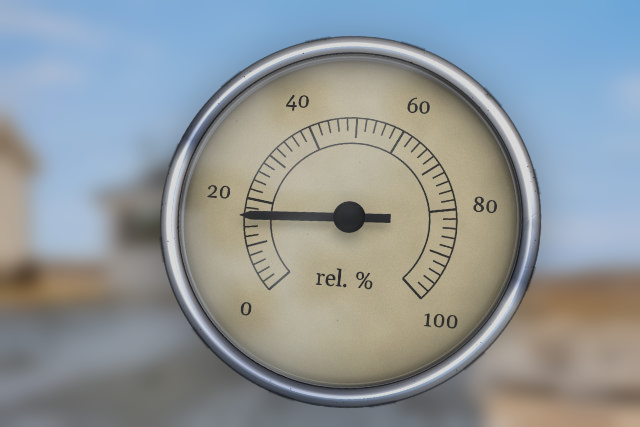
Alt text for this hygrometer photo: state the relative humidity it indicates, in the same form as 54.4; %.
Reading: 16; %
